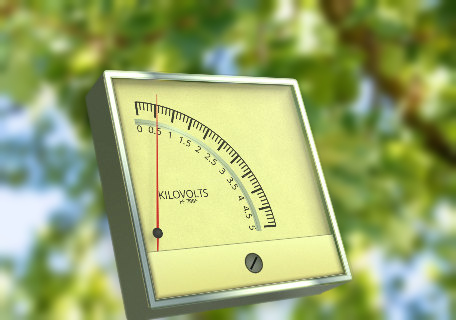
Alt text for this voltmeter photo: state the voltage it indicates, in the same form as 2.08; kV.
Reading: 0.5; kV
